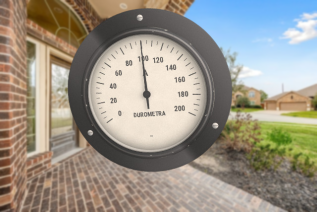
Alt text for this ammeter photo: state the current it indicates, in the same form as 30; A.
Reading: 100; A
